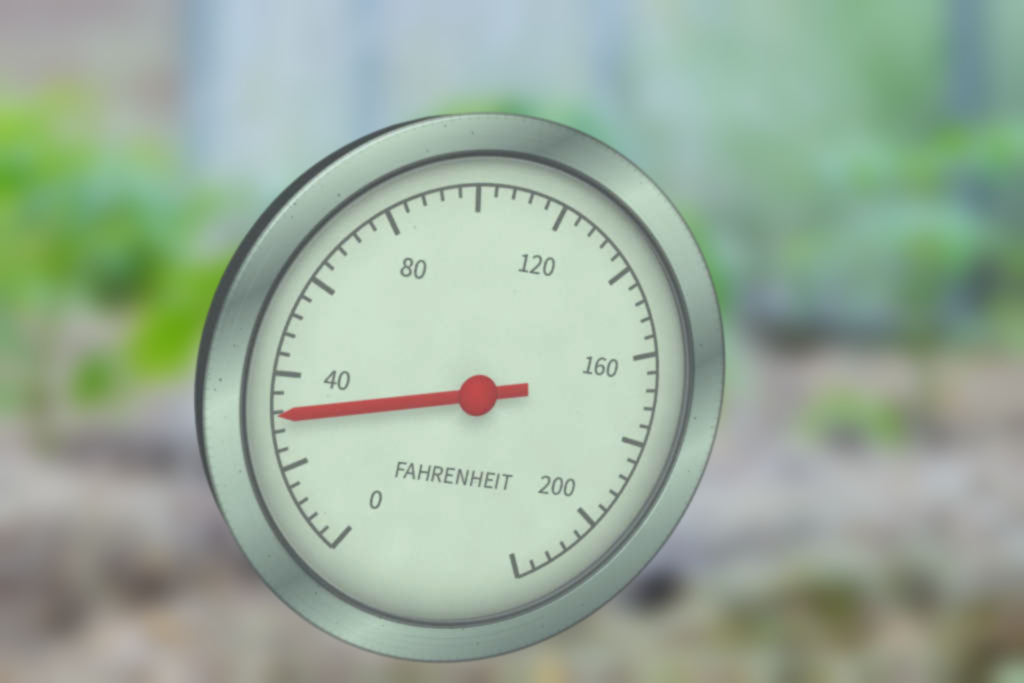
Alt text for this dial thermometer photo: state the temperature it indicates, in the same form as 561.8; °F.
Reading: 32; °F
